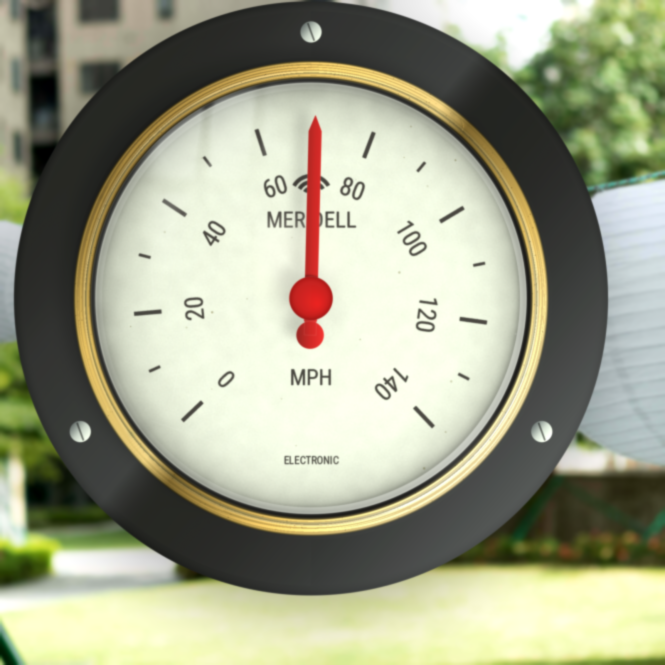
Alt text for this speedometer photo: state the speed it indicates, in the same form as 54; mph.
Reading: 70; mph
